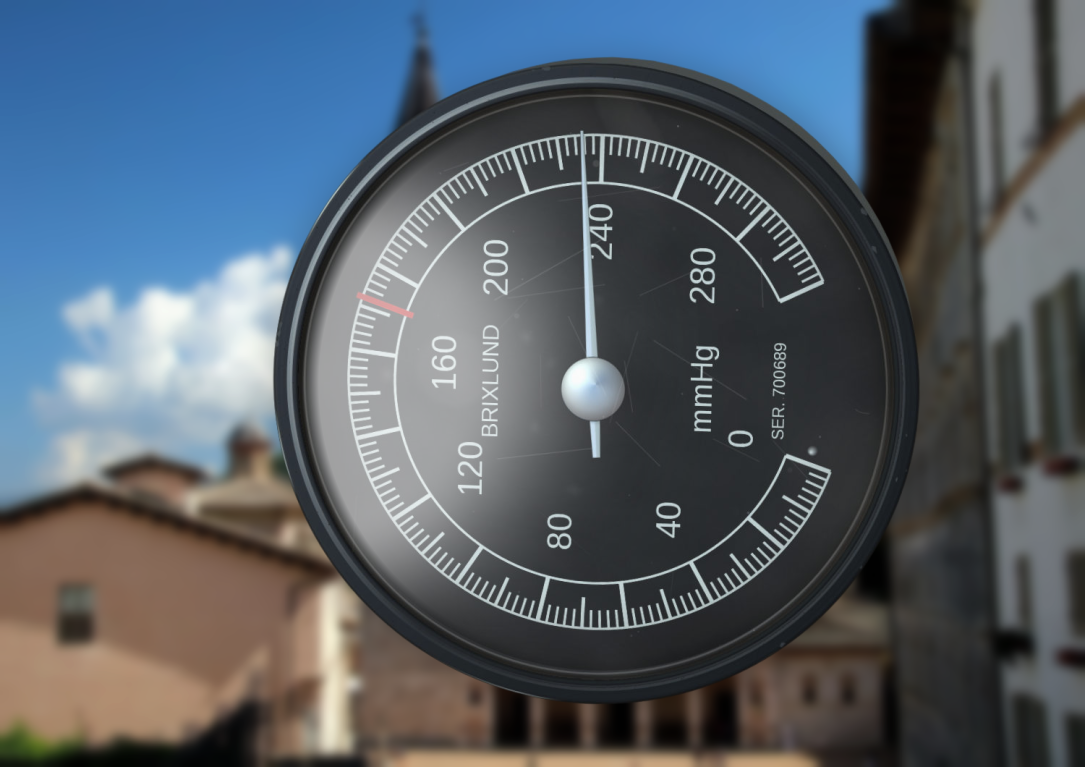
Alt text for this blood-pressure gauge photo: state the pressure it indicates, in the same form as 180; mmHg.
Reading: 236; mmHg
